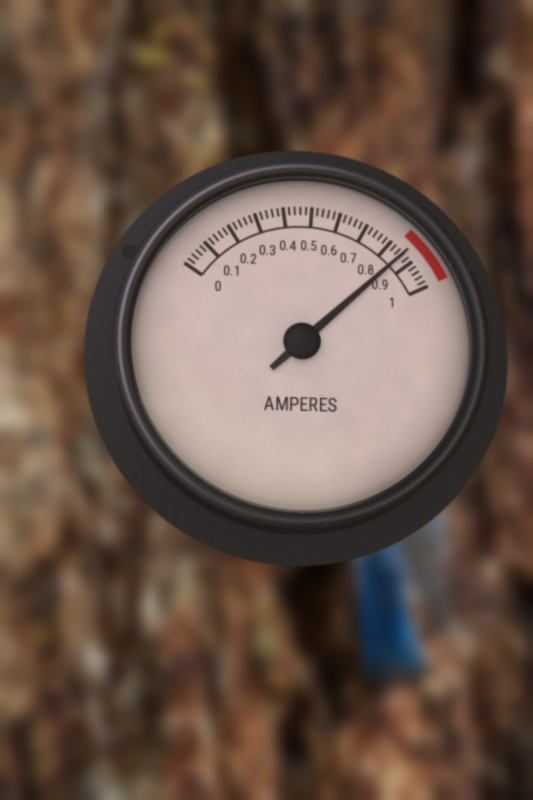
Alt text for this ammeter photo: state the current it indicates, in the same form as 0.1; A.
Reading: 0.86; A
